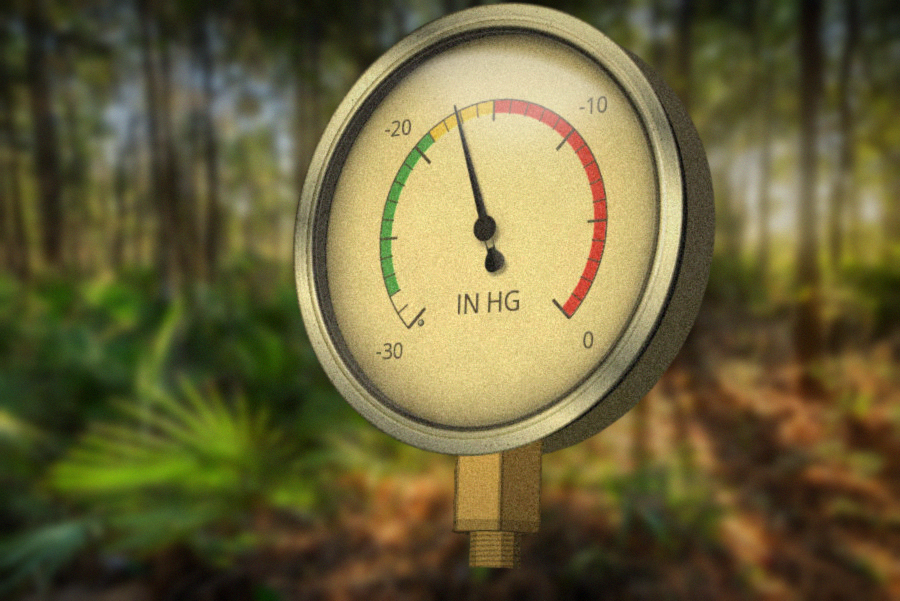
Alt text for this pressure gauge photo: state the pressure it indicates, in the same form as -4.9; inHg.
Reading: -17; inHg
